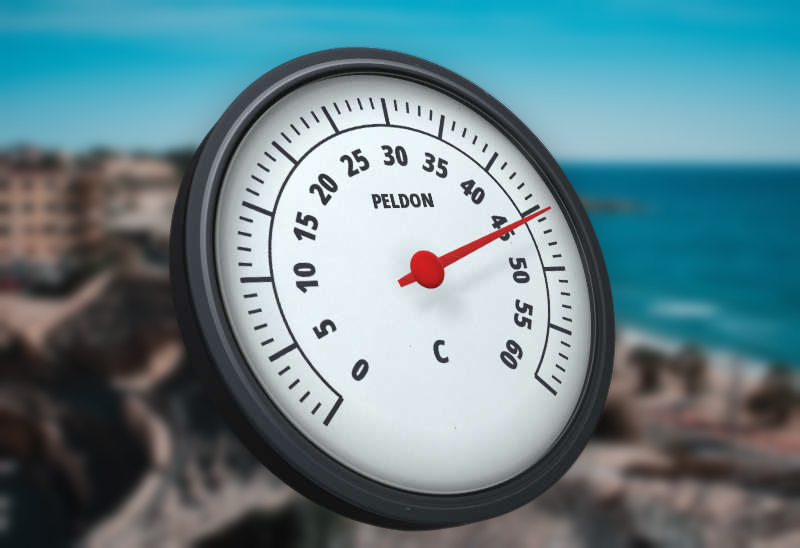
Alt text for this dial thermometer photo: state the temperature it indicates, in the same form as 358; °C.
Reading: 45.5; °C
